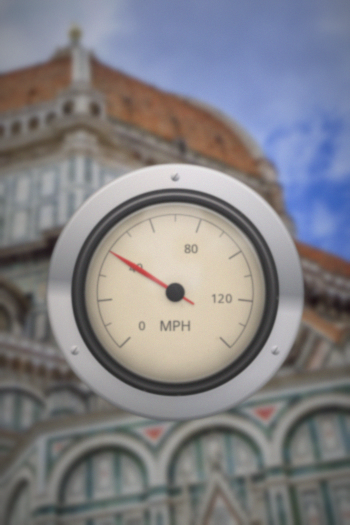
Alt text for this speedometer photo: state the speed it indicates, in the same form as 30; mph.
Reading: 40; mph
